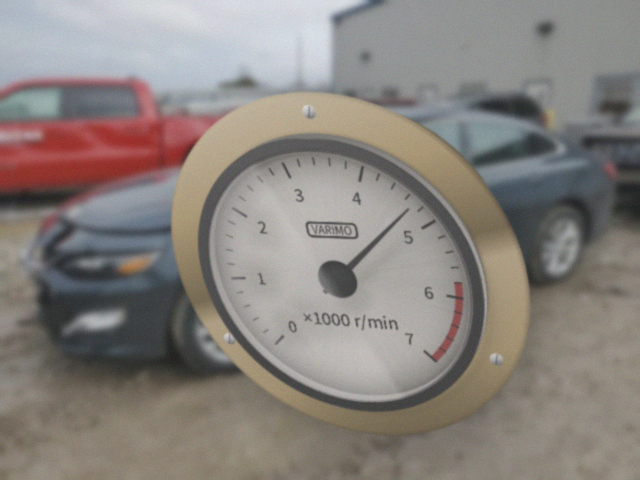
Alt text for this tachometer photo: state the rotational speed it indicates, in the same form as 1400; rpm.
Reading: 4700; rpm
